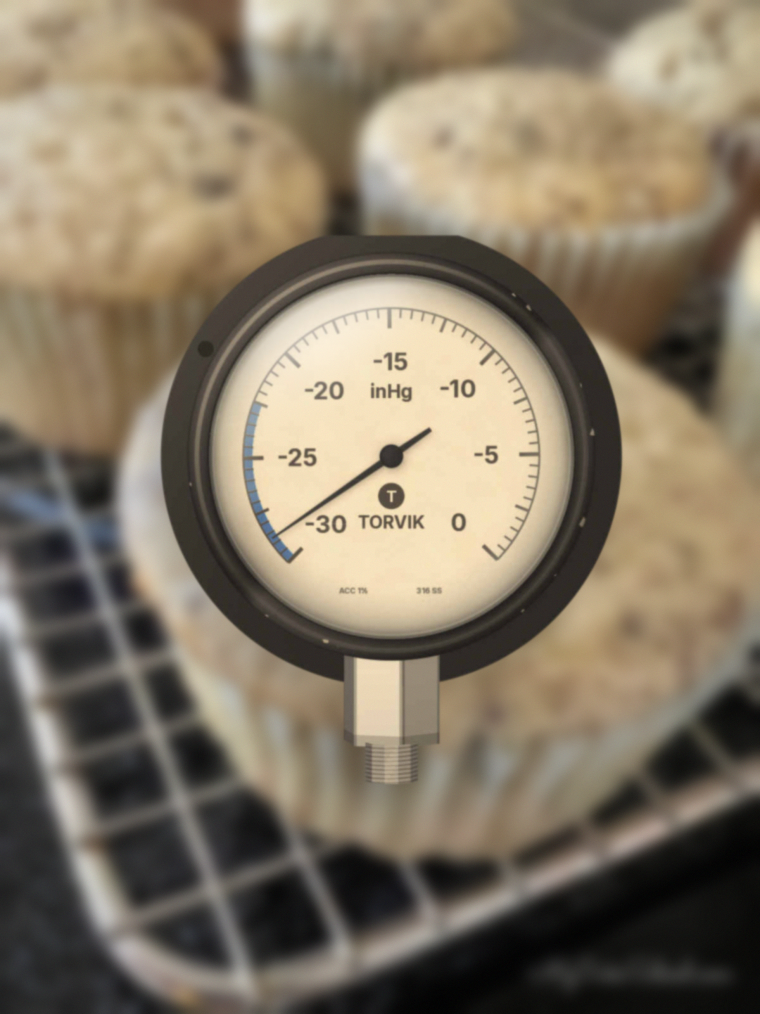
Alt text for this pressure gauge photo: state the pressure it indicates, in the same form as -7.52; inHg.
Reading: -28.75; inHg
